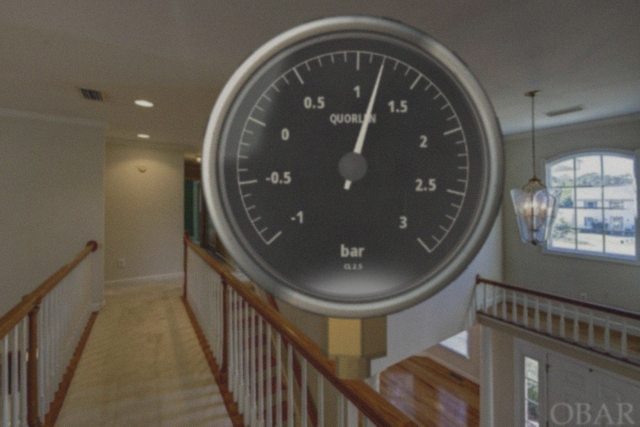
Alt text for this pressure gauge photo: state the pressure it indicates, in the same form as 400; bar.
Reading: 1.2; bar
